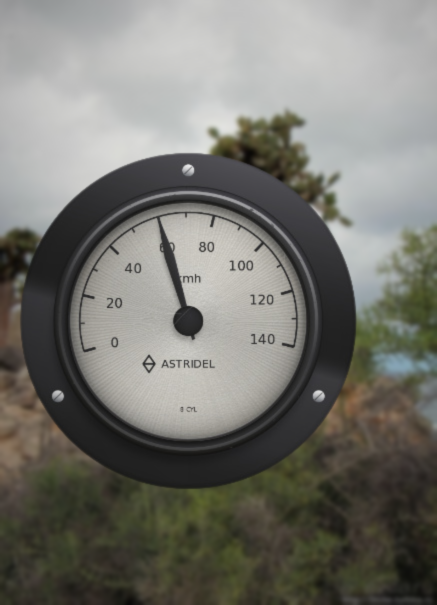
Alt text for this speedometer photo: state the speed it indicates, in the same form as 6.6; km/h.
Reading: 60; km/h
